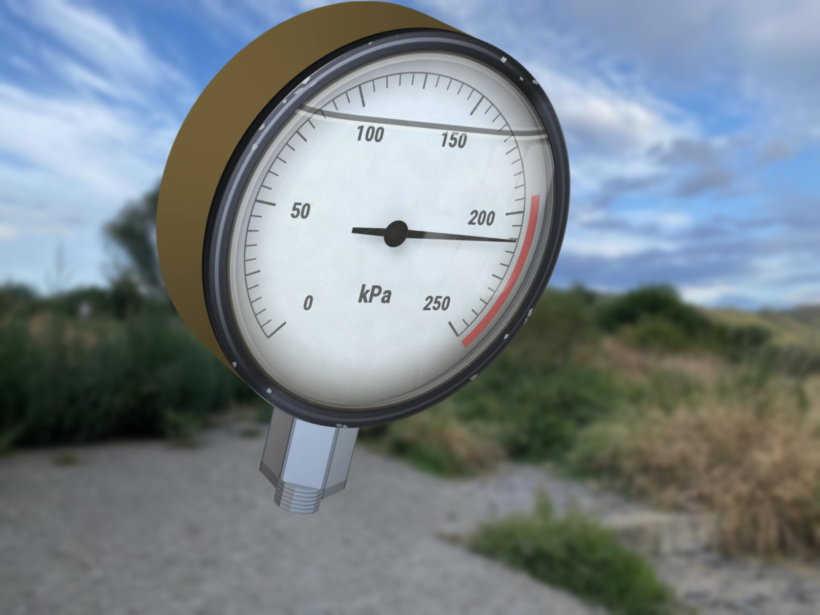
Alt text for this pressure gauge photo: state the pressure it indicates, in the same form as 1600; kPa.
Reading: 210; kPa
